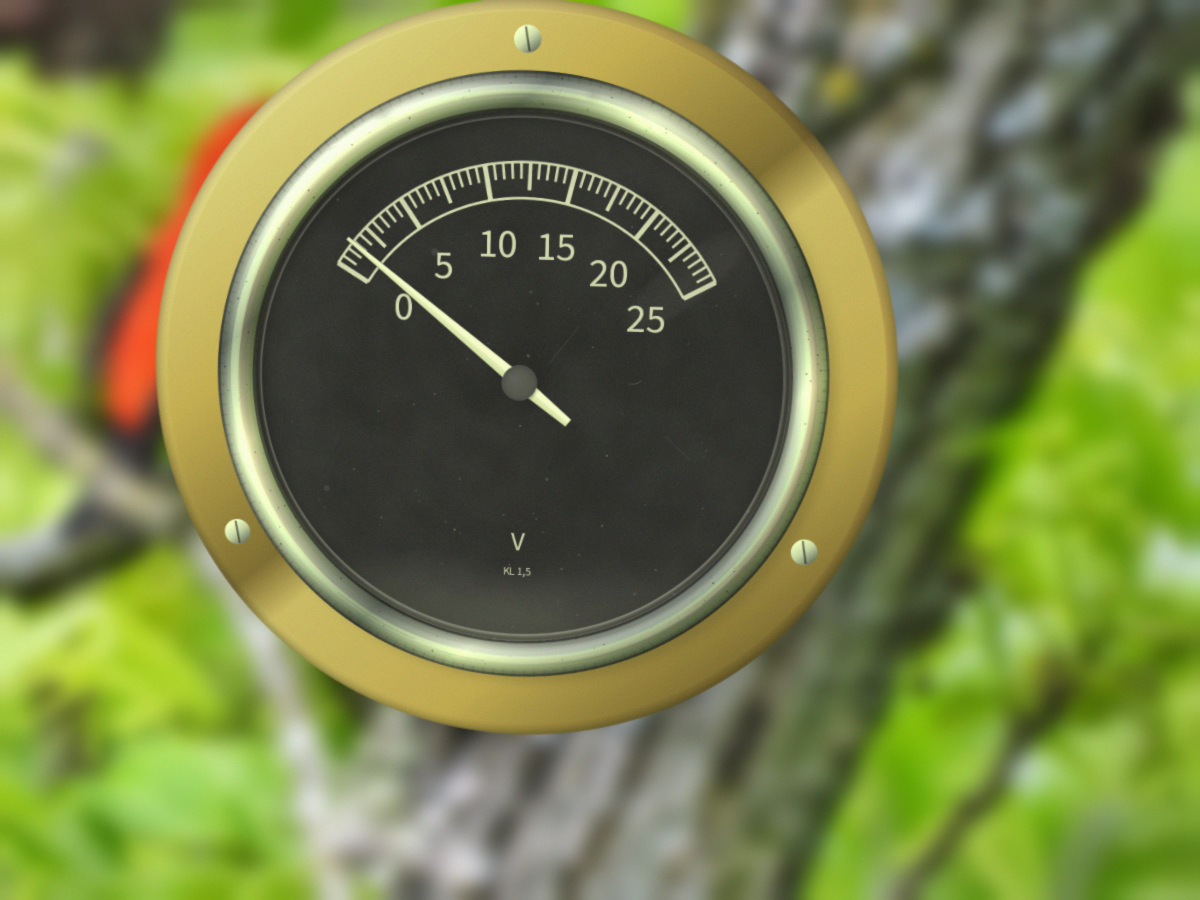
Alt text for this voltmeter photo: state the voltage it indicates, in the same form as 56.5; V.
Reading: 1.5; V
